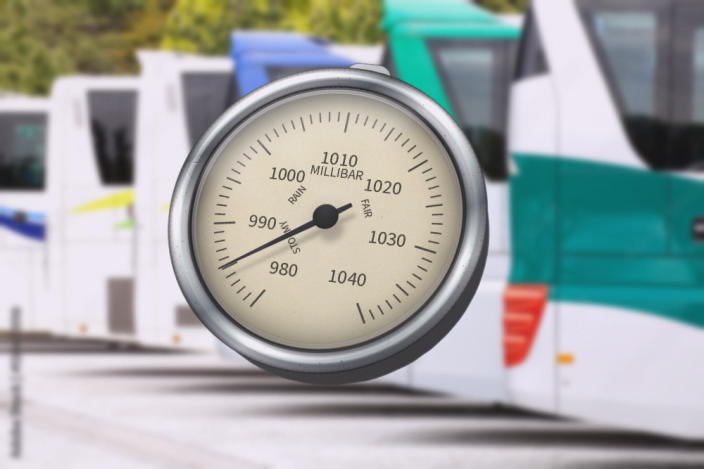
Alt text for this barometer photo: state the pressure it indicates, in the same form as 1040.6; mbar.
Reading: 985; mbar
